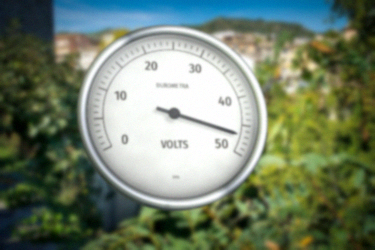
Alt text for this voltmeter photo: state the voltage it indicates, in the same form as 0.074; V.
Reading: 47; V
